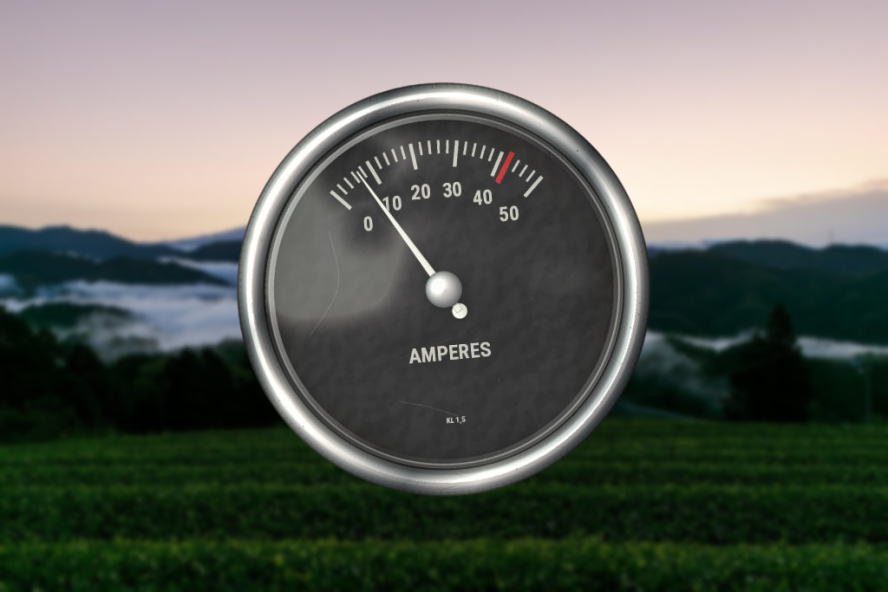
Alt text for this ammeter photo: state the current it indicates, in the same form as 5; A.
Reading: 7; A
